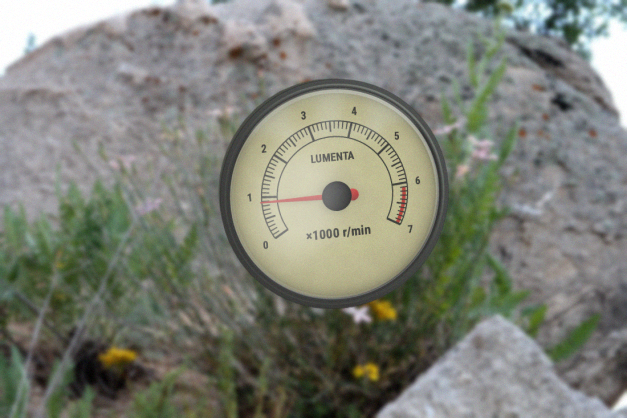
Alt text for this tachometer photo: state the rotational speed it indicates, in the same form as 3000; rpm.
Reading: 900; rpm
